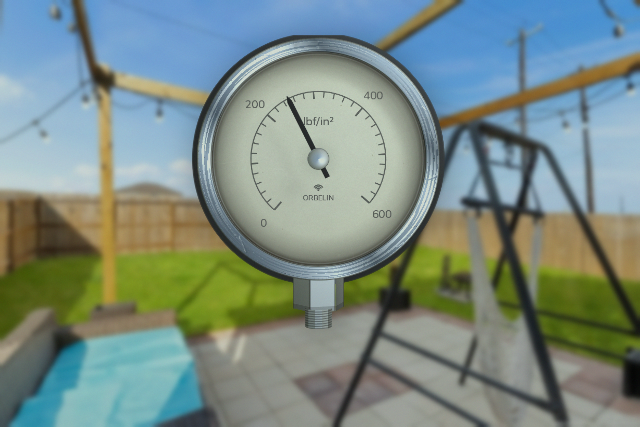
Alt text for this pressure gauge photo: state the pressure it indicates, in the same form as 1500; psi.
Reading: 250; psi
